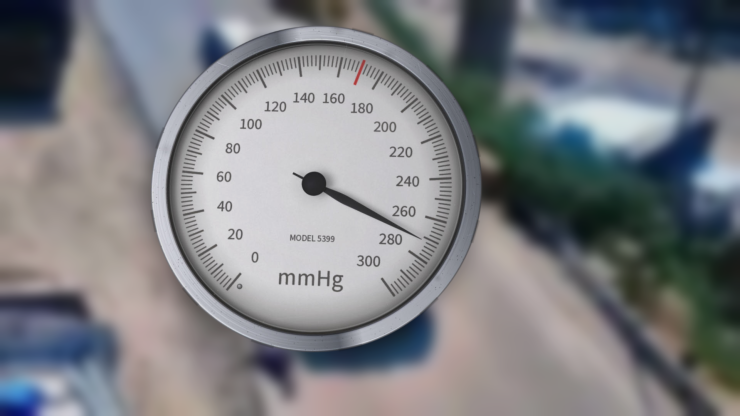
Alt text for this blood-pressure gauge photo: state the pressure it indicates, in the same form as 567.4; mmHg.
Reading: 272; mmHg
